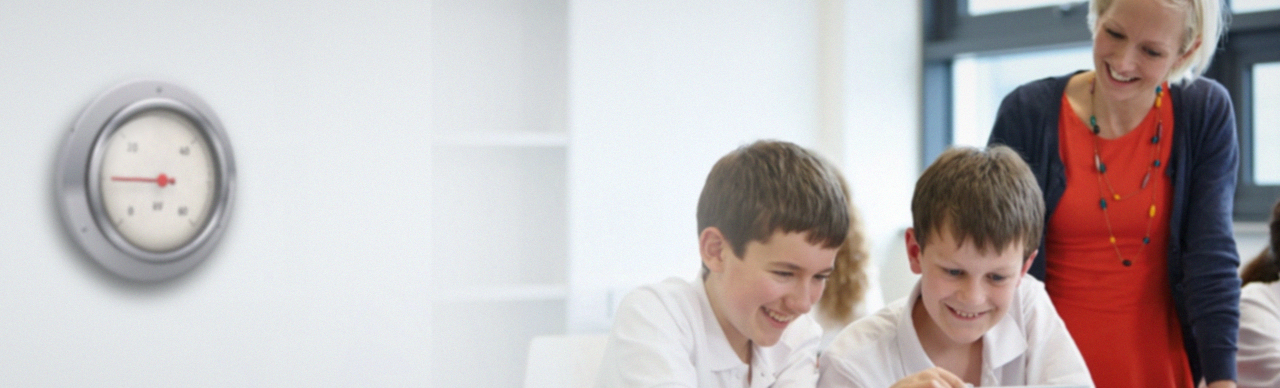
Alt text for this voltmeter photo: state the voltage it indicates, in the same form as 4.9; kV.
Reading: 10; kV
